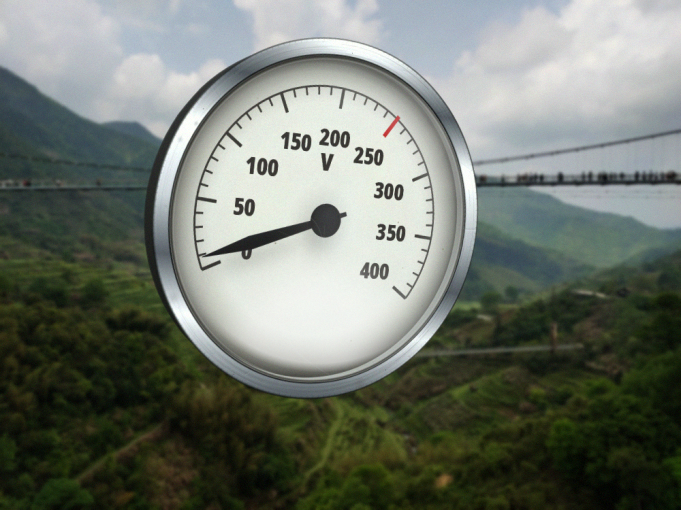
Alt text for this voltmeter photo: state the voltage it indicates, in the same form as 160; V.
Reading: 10; V
